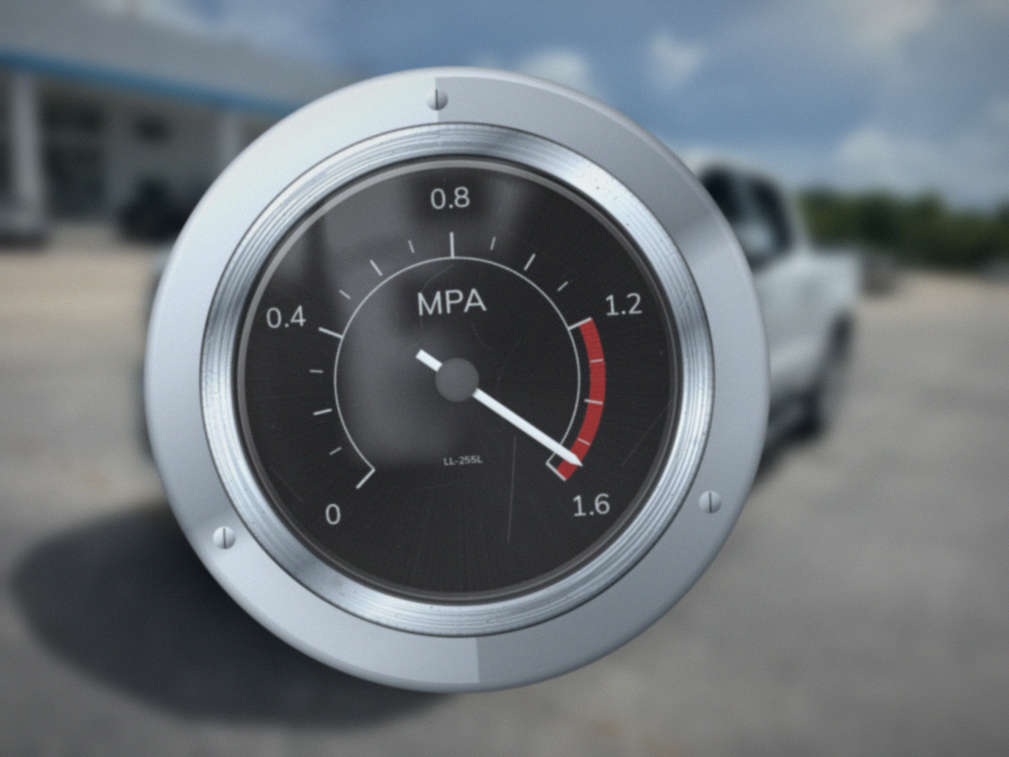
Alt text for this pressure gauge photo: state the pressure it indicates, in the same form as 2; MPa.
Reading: 1.55; MPa
